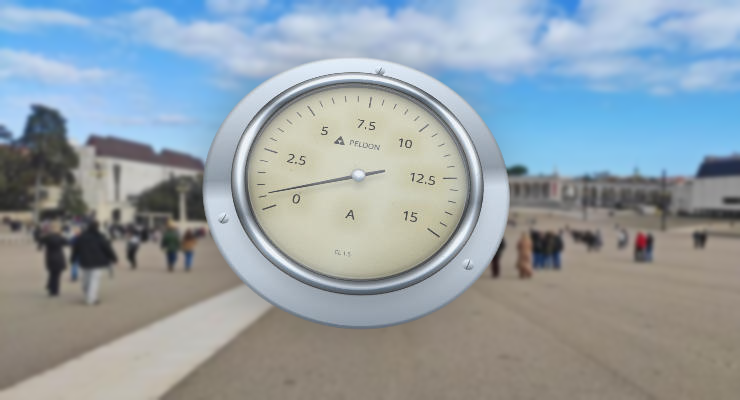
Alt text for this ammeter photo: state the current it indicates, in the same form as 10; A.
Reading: 0.5; A
